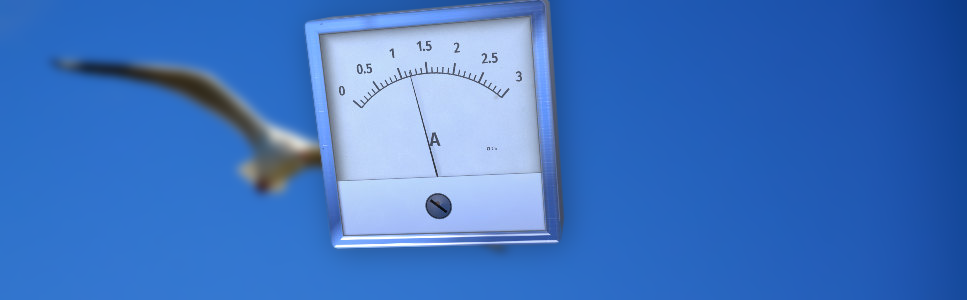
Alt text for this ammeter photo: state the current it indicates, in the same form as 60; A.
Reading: 1.2; A
